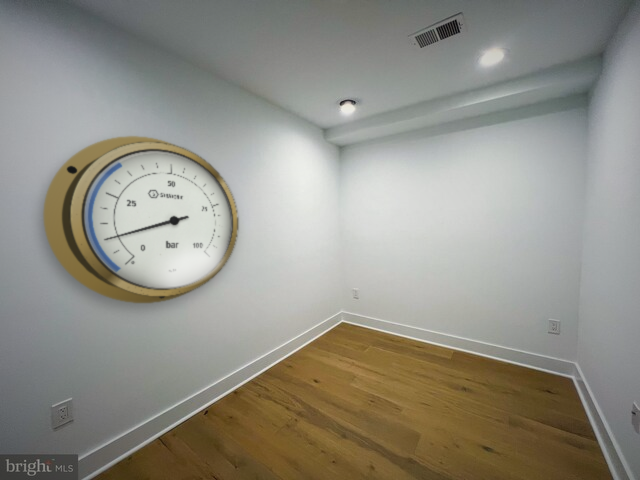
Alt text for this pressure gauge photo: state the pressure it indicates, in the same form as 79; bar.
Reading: 10; bar
